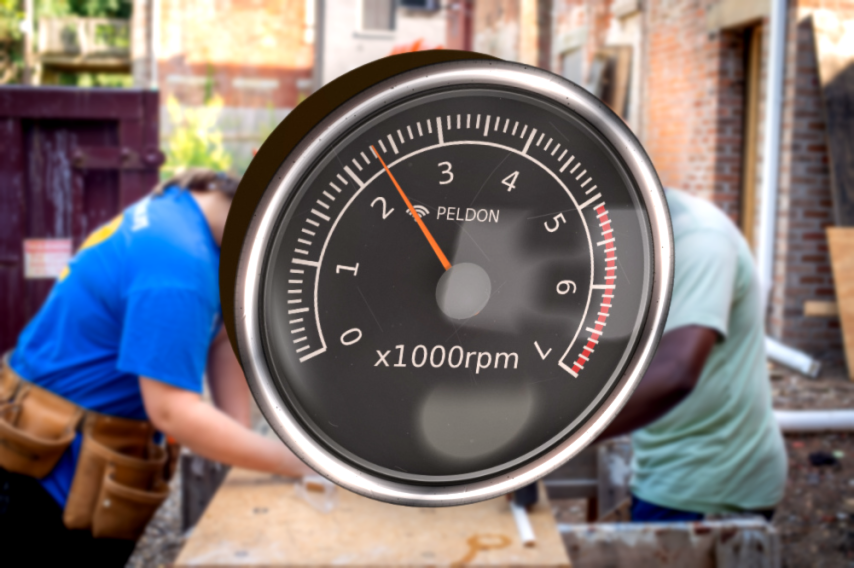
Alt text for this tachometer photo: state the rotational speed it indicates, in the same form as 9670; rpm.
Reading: 2300; rpm
